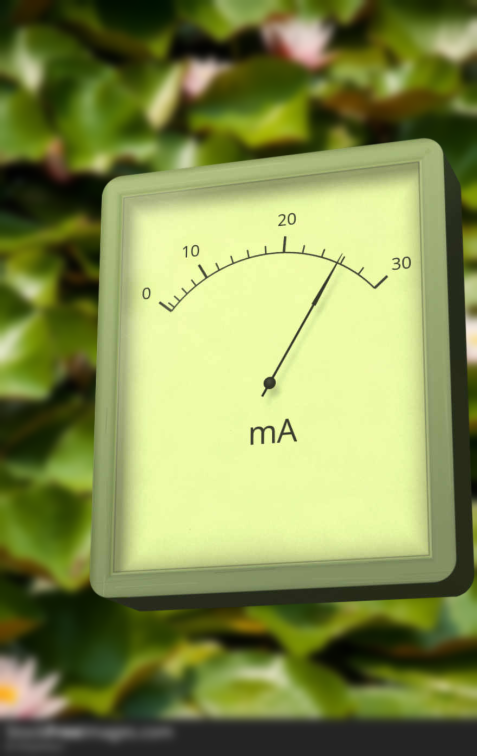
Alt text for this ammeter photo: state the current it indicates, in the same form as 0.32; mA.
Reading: 26; mA
